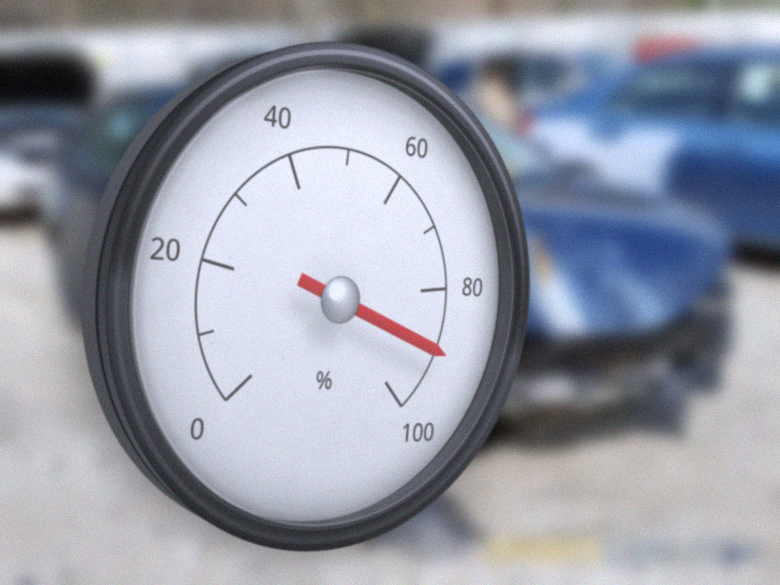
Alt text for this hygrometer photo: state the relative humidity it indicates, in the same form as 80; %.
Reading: 90; %
